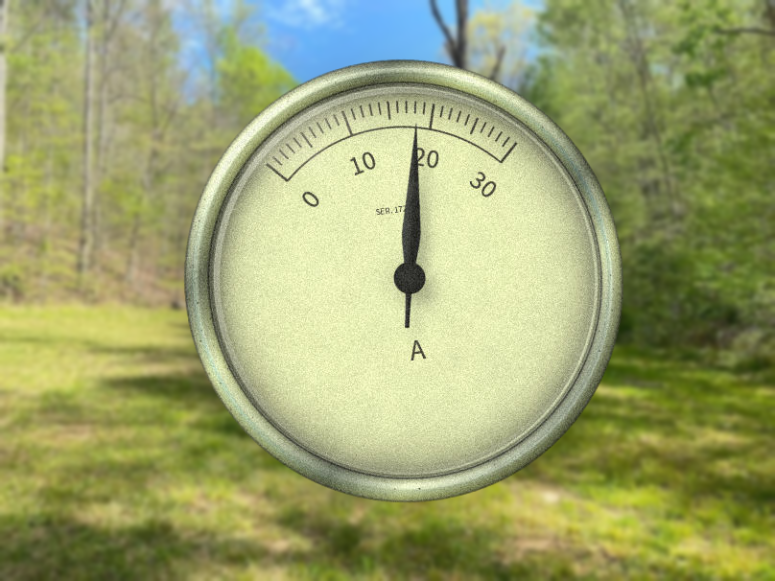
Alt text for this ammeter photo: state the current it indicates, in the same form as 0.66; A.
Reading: 18; A
